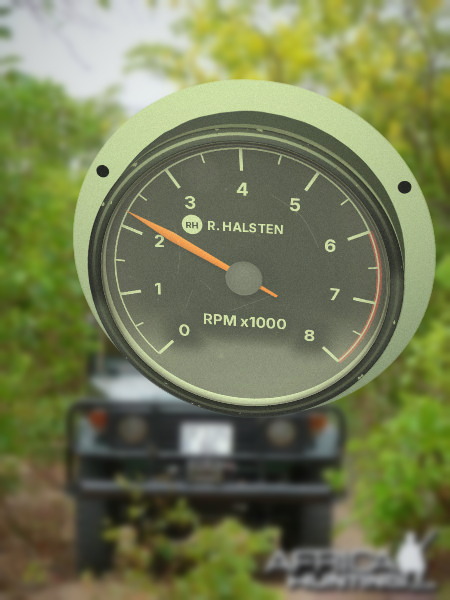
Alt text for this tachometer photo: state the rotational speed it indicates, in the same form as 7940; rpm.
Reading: 2250; rpm
